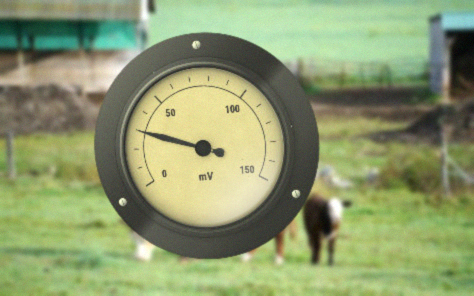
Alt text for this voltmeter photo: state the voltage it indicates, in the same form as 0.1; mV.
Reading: 30; mV
